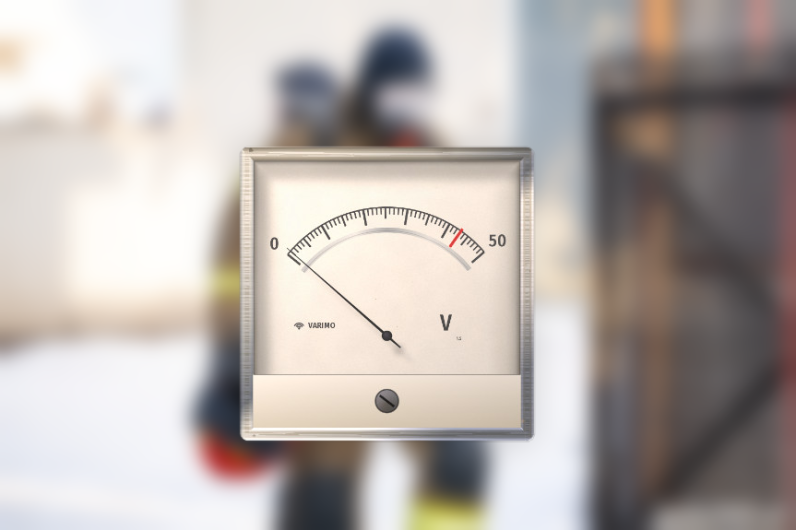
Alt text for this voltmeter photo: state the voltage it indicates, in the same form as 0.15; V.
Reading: 1; V
